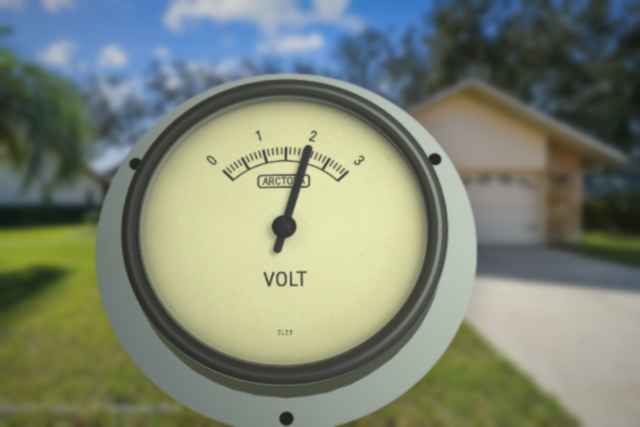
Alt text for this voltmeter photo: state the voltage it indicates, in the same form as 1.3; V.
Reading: 2; V
